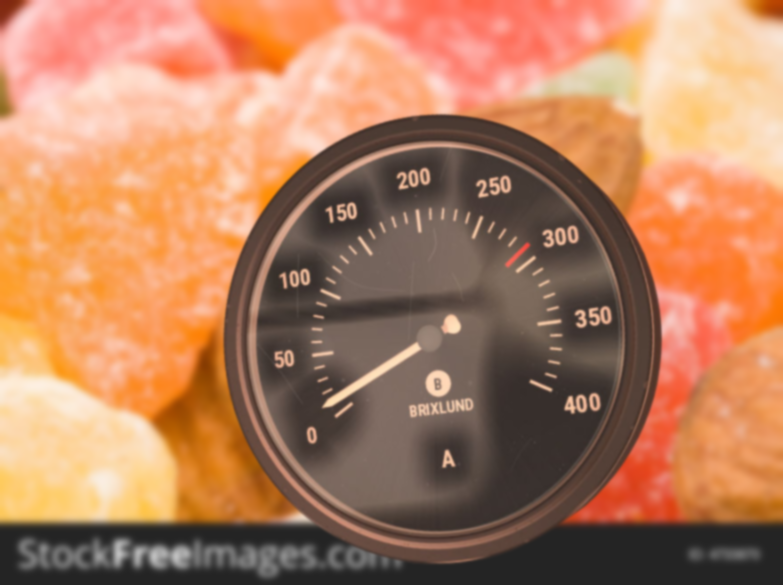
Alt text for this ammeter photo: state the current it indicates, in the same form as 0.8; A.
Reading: 10; A
